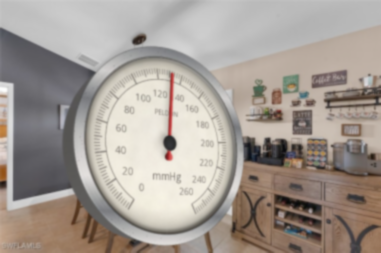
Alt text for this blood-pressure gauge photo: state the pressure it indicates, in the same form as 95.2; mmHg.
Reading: 130; mmHg
